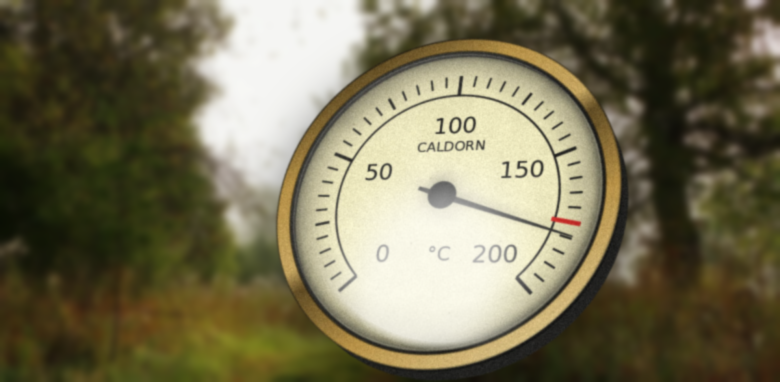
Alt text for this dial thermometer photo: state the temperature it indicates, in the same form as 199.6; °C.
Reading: 180; °C
